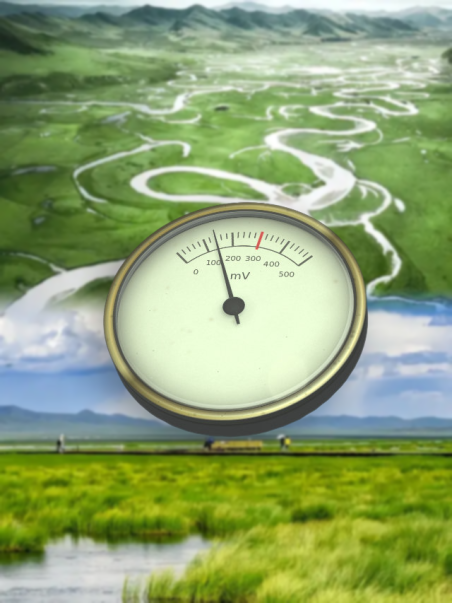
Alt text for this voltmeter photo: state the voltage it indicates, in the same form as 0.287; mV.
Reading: 140; mV
